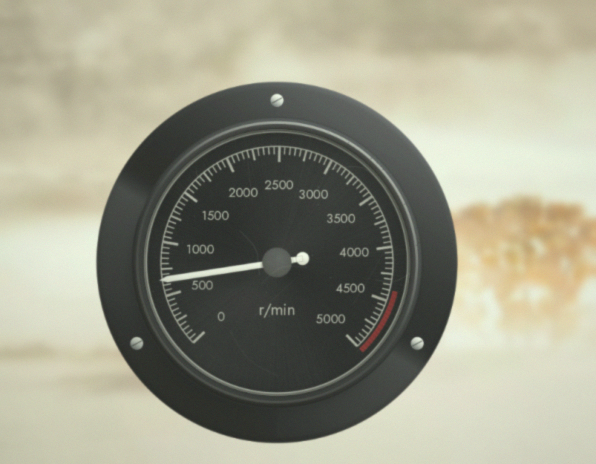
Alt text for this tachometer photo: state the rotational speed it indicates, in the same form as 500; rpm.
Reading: 650; rpm
